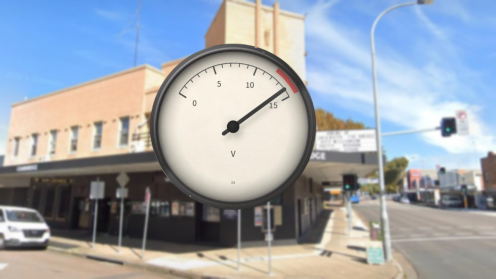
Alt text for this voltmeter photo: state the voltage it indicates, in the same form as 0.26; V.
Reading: 14; V
